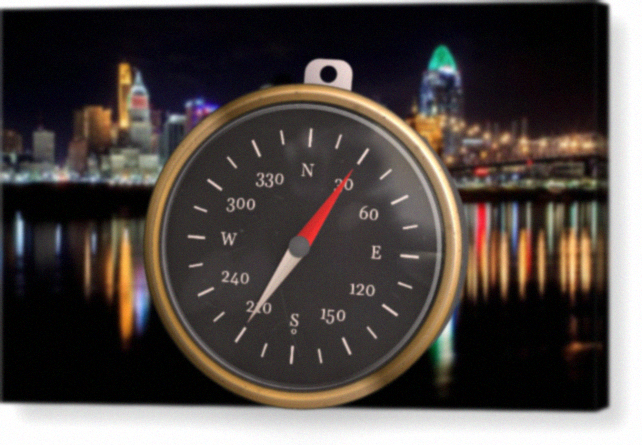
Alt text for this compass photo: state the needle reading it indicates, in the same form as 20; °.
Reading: 30; °
